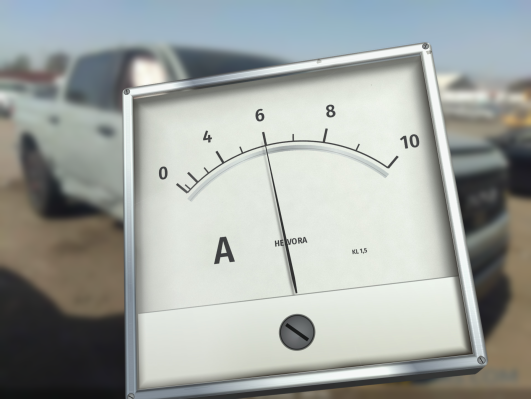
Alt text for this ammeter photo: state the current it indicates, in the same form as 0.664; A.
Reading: 6; A
